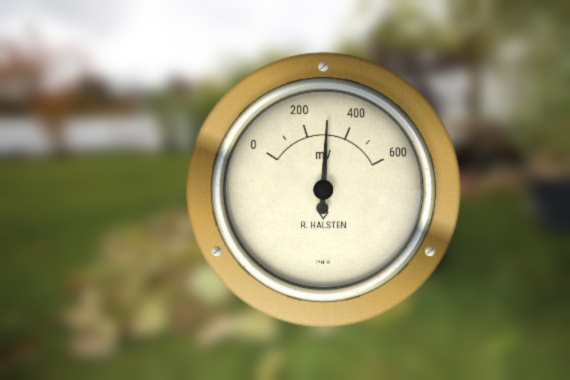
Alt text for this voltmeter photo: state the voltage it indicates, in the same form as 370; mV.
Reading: 300; mV
